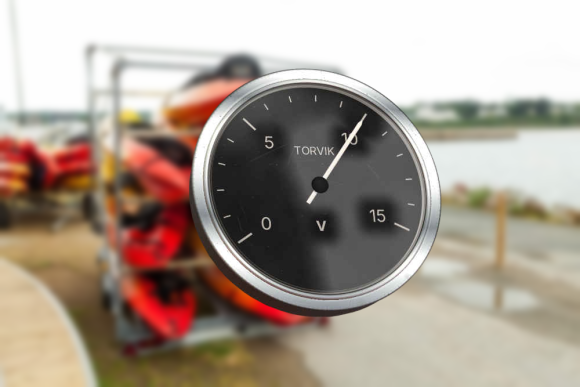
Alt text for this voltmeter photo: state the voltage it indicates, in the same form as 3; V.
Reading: 10; V
